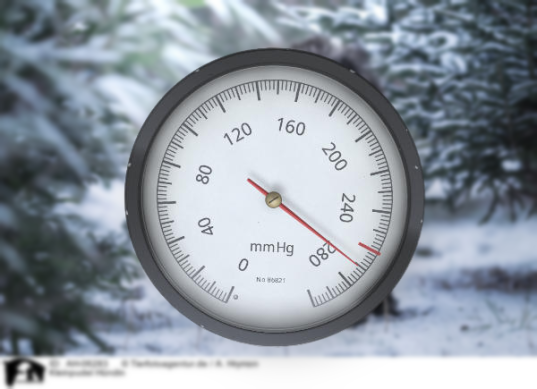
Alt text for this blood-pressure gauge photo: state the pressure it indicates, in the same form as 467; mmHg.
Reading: 270; mmHg
